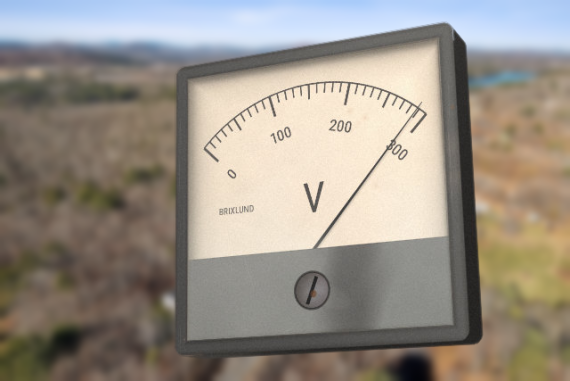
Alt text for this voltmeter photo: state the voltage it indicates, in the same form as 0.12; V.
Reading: 290; V
